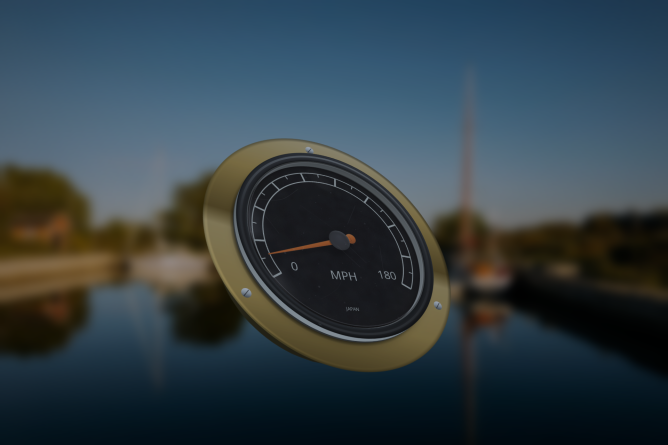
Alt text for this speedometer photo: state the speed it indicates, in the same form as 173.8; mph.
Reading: 10; mph
